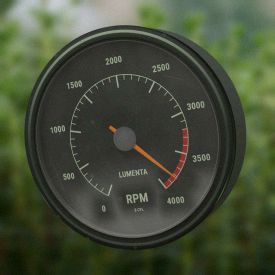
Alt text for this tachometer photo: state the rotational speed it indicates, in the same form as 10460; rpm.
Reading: 3800; rpm
